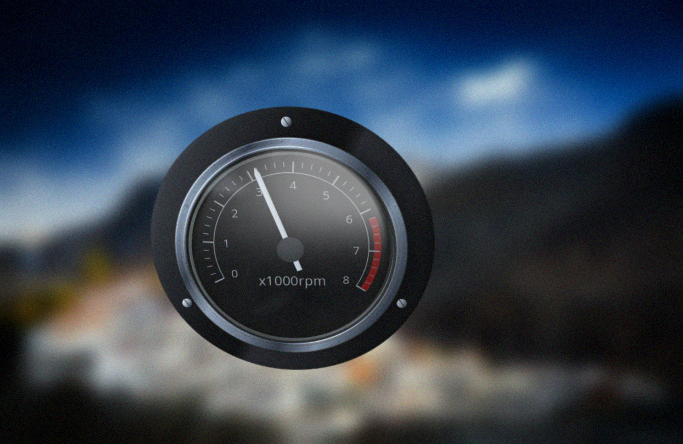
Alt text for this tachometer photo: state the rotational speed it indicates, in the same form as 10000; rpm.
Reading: 3200; rpm
